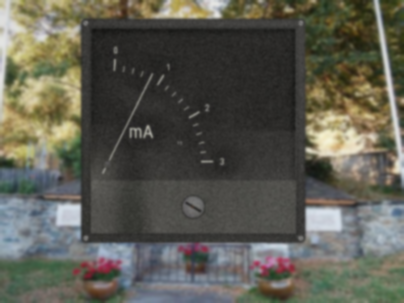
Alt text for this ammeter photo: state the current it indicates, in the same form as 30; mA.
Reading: 0.8; mA
